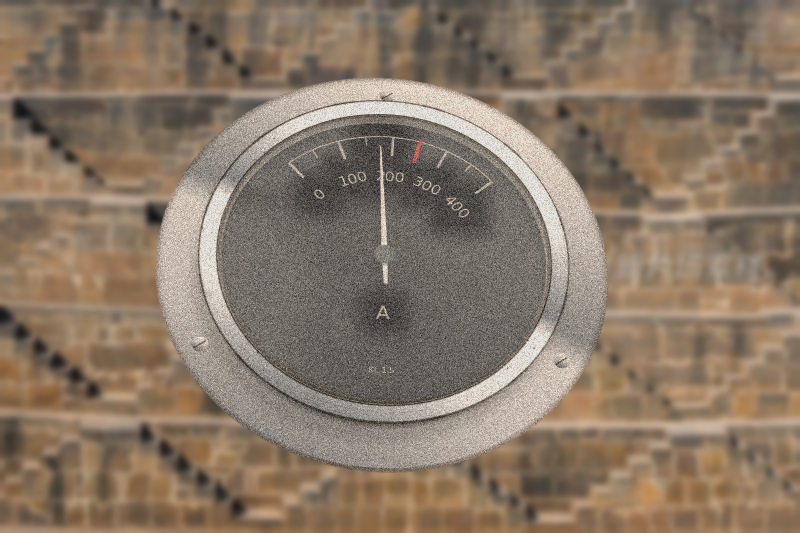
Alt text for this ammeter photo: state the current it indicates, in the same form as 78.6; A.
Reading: 175; A
